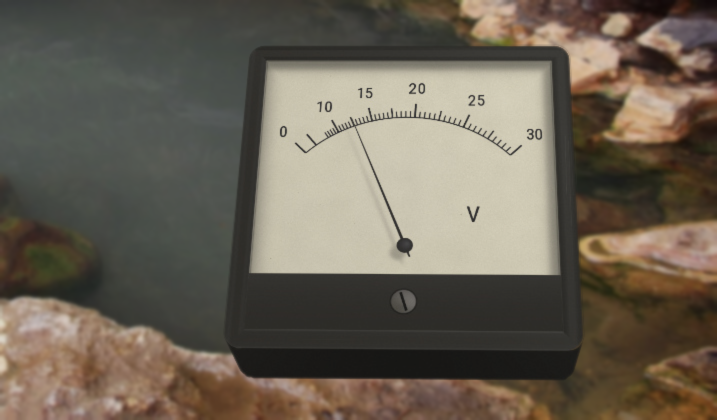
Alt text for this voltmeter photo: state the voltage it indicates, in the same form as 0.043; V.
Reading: 12.5; V
